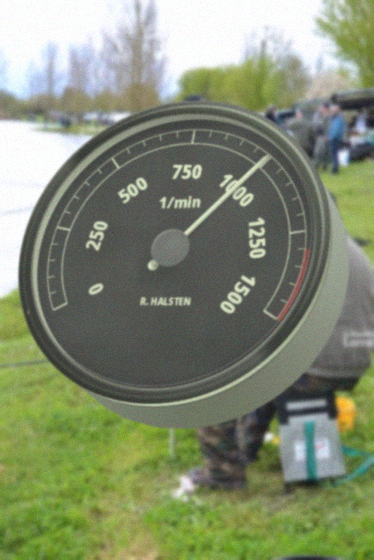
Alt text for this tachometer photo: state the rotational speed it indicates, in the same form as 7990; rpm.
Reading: 1000; rpm
